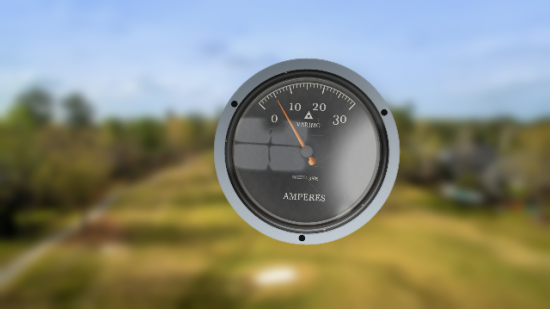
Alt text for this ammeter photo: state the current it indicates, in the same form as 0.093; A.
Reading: 5; A
